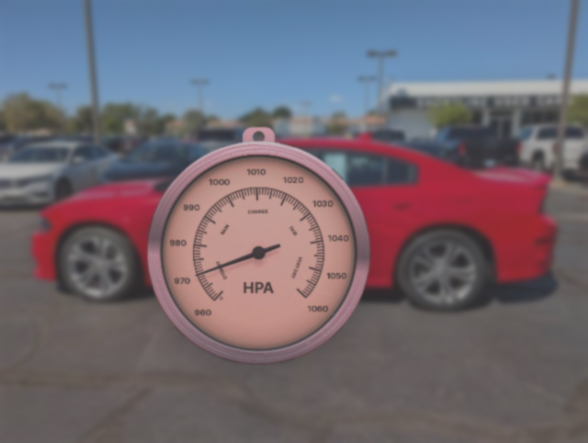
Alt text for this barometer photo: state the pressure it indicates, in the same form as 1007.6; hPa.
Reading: 970; hPa
